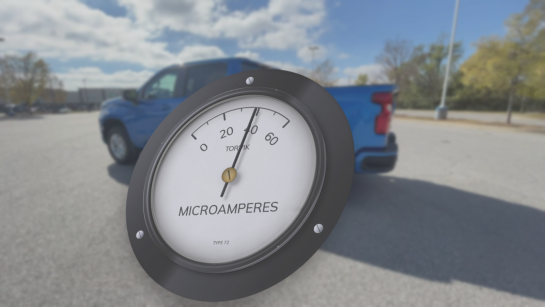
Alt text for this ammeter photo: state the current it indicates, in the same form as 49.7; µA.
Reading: 40; µA
